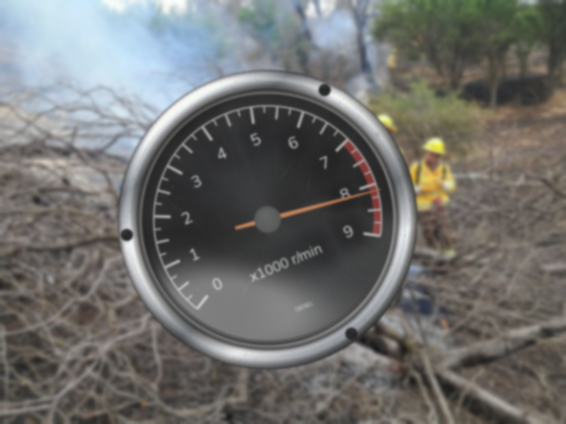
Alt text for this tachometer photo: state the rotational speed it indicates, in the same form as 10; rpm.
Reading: 8125; rpm
